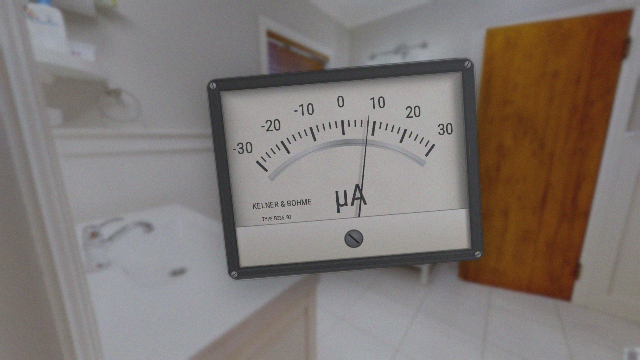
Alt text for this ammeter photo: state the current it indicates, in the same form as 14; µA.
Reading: 8; µA
